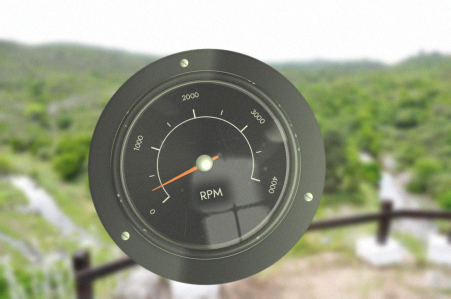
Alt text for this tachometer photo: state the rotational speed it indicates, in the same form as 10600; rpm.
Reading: 250; rpm
